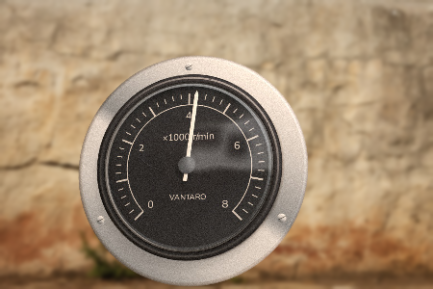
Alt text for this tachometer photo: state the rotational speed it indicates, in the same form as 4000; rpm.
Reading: 4200; rpm
